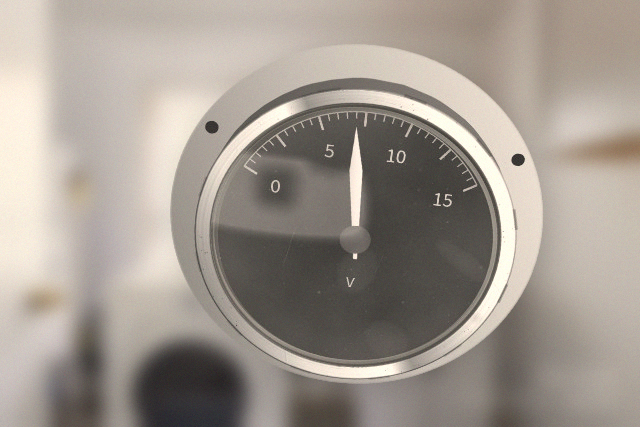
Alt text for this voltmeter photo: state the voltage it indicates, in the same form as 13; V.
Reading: 7; V
